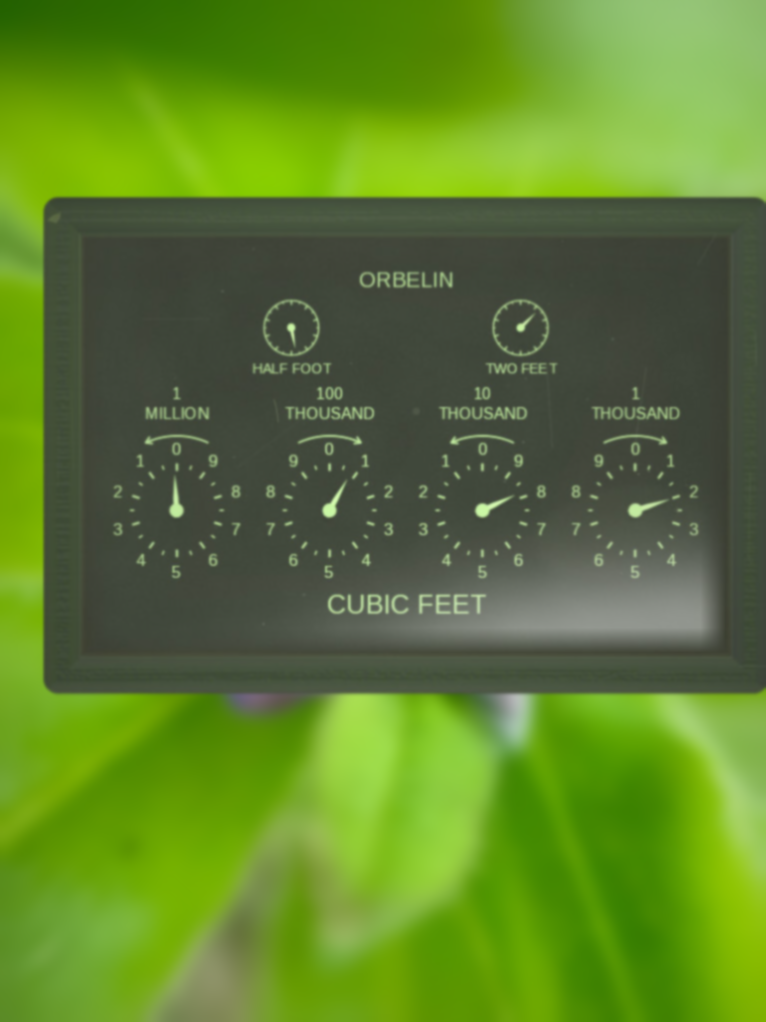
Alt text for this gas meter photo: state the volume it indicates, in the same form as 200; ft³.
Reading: 8200; ft³
